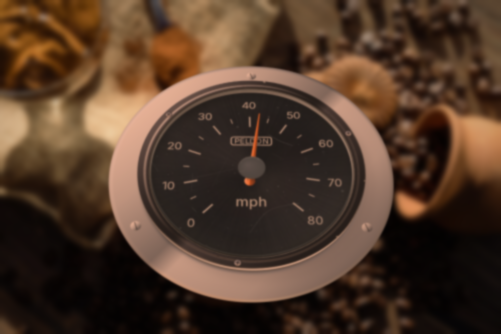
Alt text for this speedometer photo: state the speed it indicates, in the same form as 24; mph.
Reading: 42.5; mph
